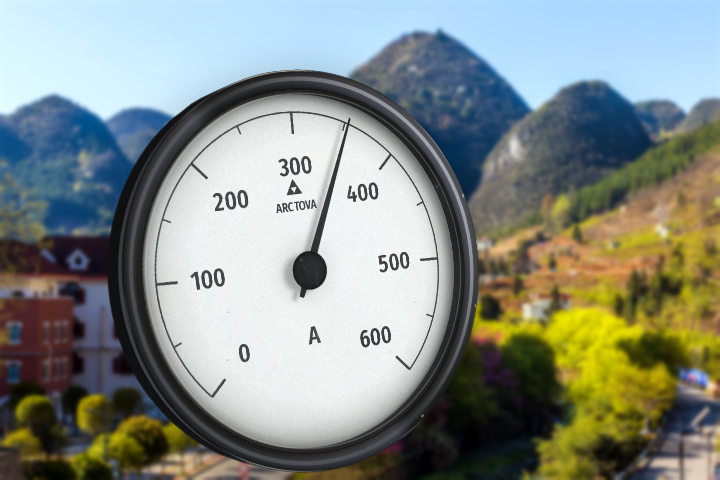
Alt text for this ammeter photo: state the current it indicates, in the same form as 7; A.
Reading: 350; A
